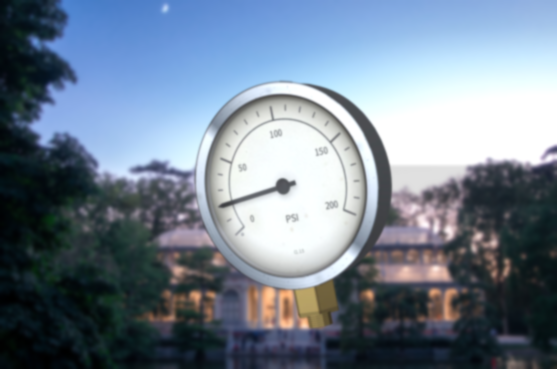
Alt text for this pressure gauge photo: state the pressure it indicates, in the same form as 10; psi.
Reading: 20; psi
